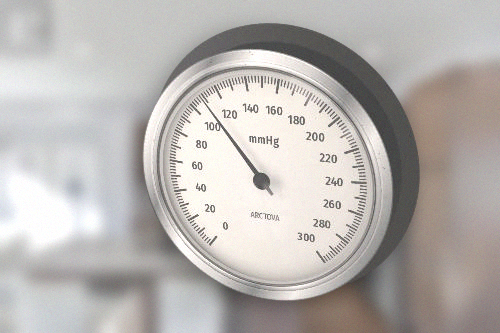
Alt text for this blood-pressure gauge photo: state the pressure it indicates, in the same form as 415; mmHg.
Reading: 110; mmHg
